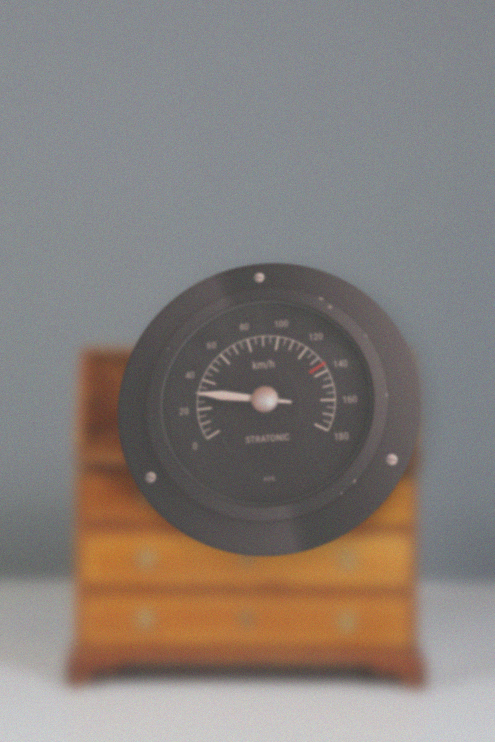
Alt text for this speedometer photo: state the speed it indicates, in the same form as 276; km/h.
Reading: 30; km/h
